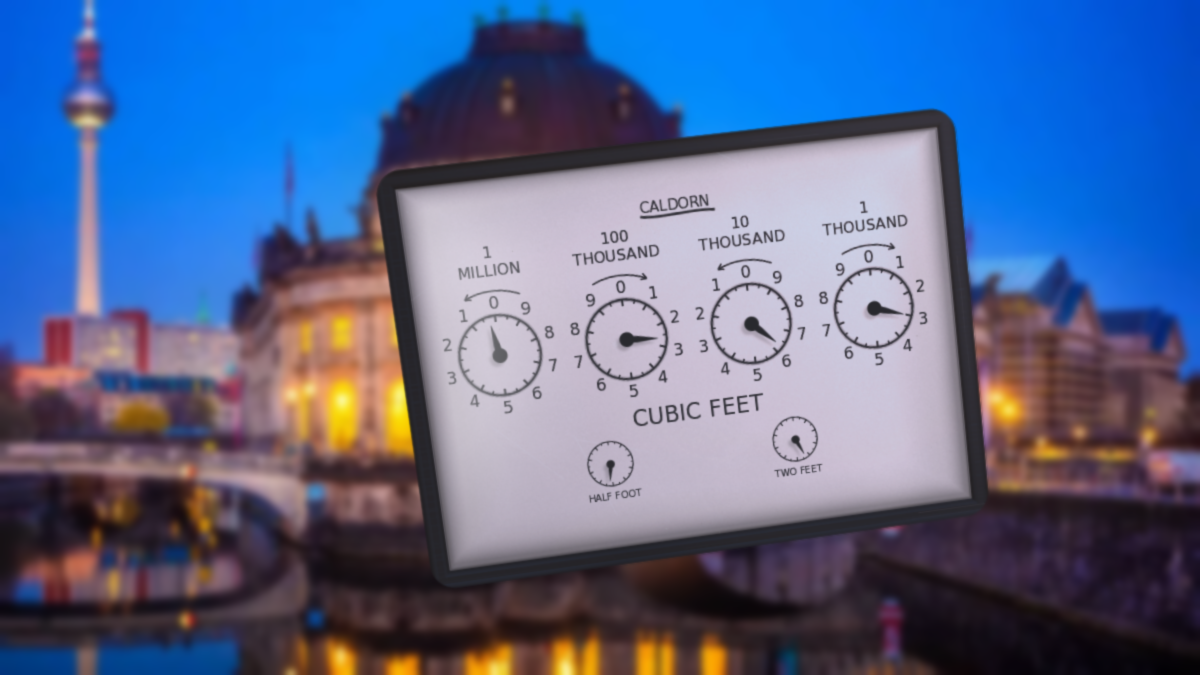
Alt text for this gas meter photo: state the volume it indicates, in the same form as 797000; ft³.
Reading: 26300; ft³
